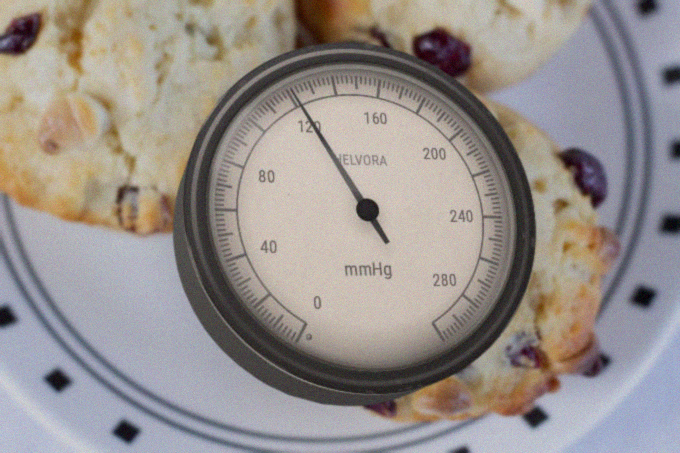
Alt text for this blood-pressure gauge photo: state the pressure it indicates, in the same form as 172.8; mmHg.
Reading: 120; mmHg
